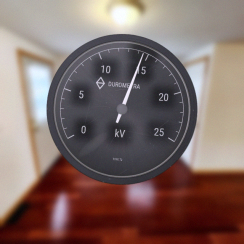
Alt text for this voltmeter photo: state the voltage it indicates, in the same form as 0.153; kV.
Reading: 14.5; kV
